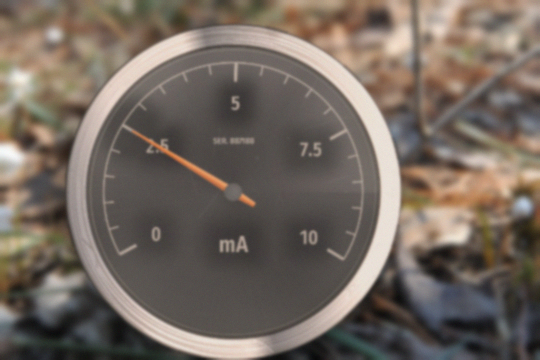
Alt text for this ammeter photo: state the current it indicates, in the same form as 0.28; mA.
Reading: 2.5; mA
